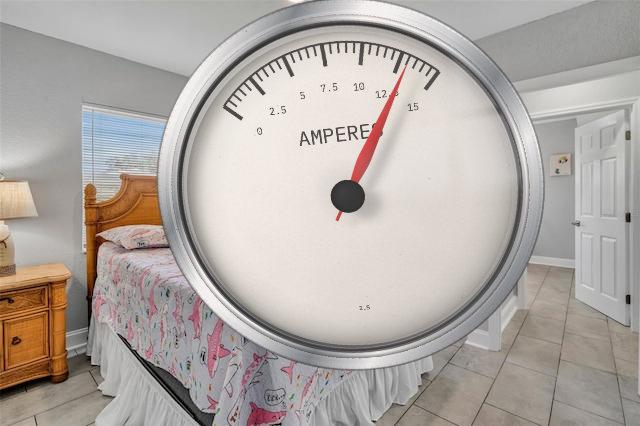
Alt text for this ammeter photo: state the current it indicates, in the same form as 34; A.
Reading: 13; A
